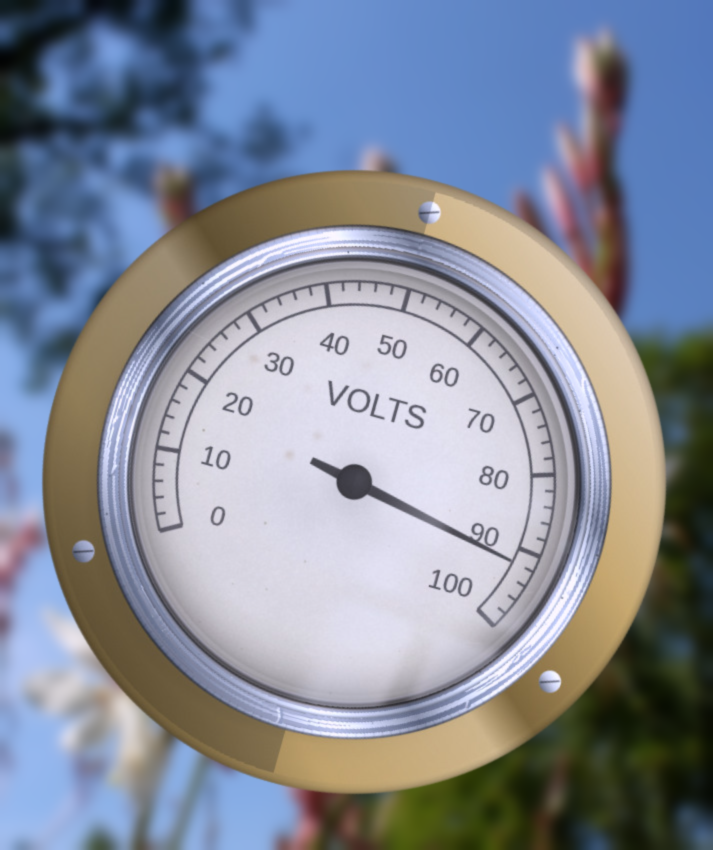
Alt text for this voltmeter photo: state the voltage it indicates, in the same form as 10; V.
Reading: 92; V
